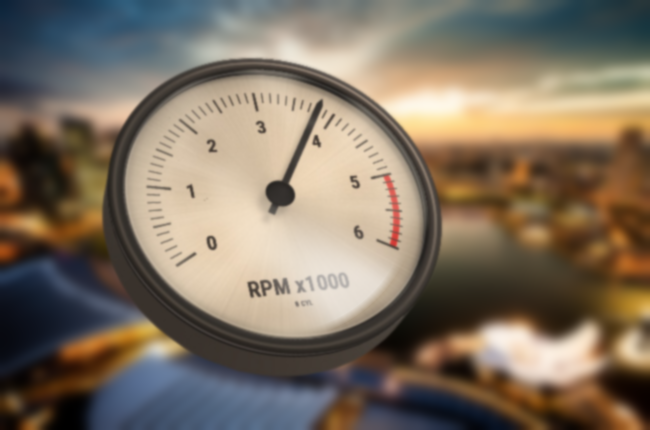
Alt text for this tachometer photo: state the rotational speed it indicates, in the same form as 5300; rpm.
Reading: 3800; rpm
